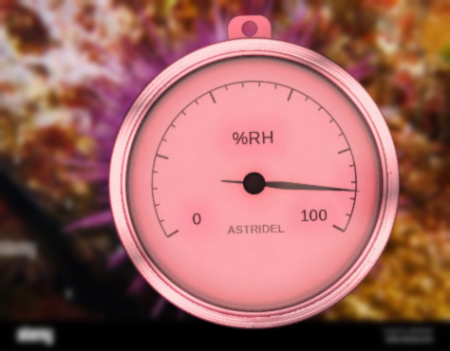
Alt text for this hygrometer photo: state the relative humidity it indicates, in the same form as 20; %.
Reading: 90; %
